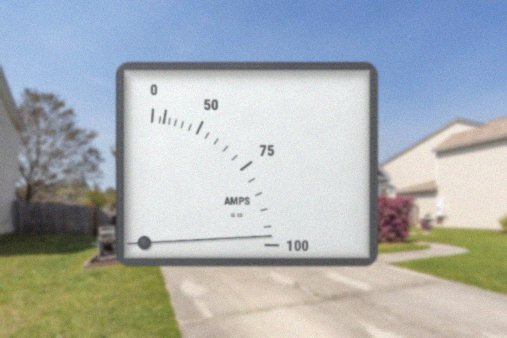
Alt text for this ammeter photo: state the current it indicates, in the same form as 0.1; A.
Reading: 97.5; A
